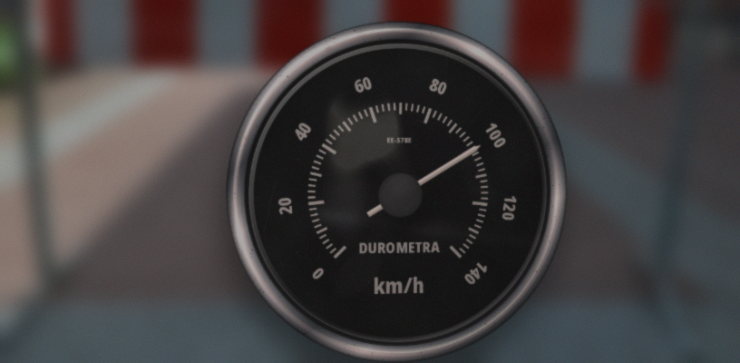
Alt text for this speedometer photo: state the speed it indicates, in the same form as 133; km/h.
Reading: 100; km/h
